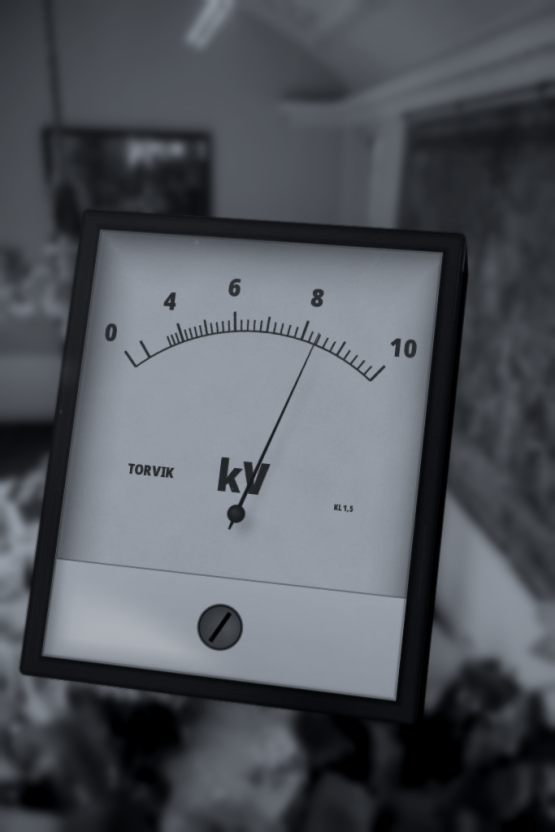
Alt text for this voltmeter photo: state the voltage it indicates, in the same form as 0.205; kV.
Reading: 8.4; kV
